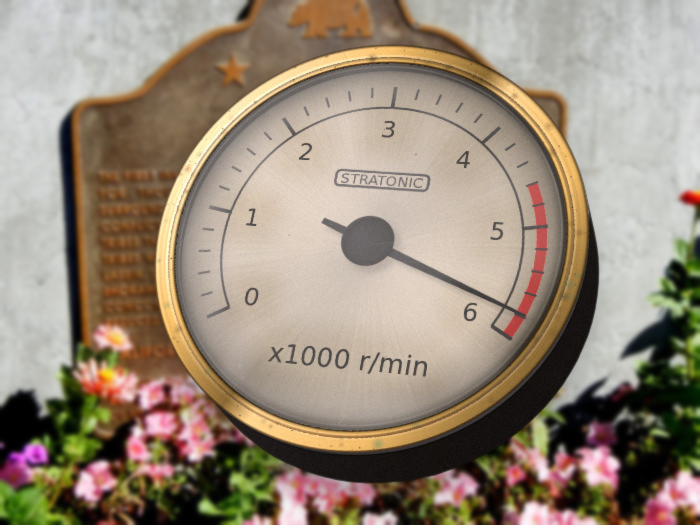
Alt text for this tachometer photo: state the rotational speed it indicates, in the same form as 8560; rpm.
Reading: 5800; rpm
